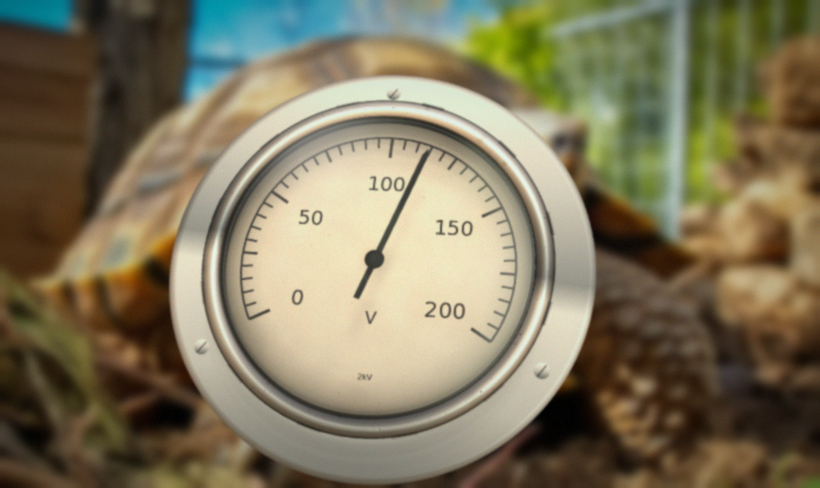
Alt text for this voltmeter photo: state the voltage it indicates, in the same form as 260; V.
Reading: 115; V
